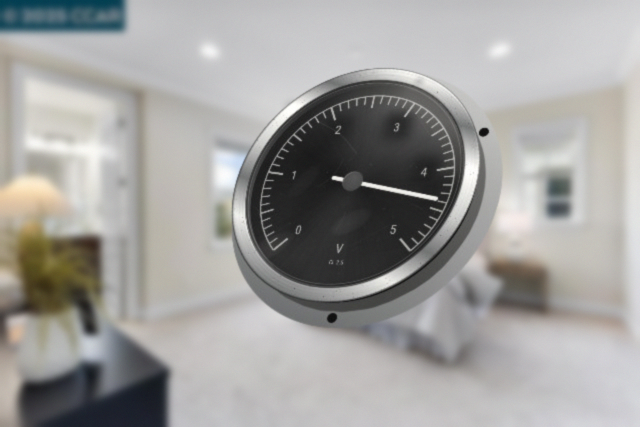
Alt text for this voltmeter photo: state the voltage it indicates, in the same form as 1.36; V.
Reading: 4.4; V
